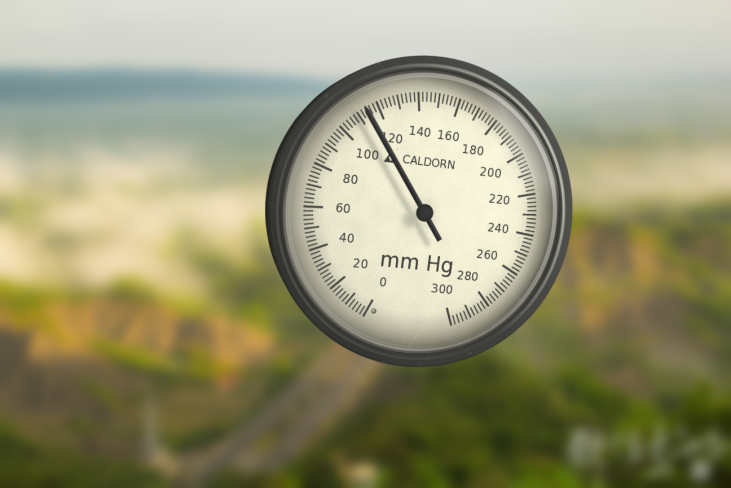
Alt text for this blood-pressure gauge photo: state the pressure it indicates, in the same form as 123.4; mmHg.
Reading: 114; mmHg
